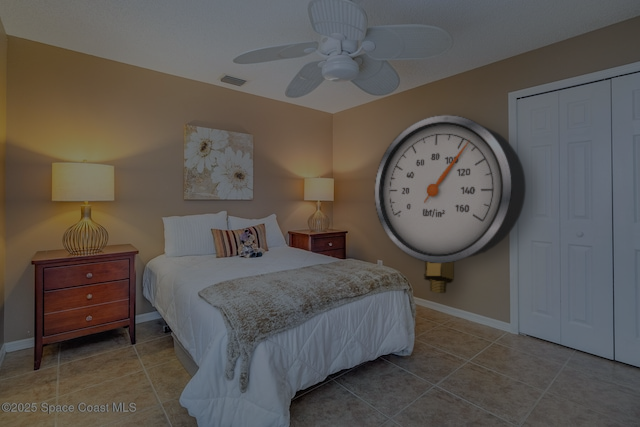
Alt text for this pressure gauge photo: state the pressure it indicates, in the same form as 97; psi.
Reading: 105; psi
